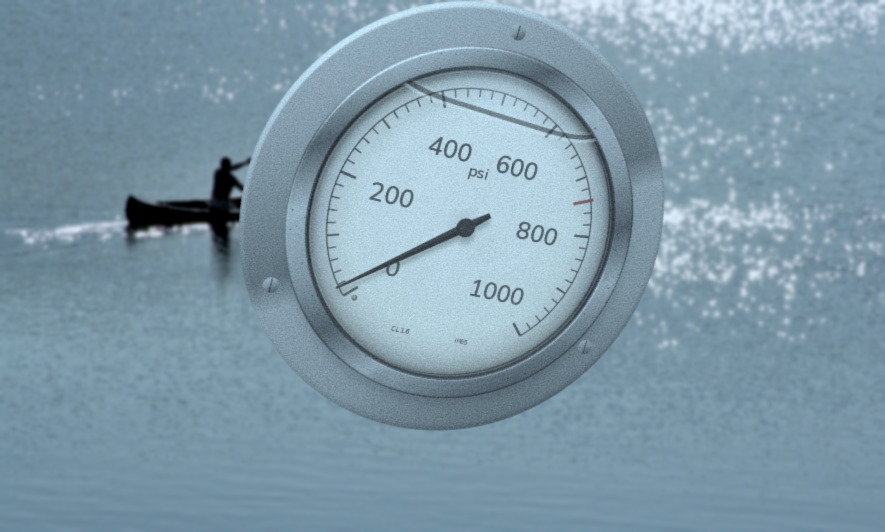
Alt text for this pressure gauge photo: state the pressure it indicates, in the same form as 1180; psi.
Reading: 20; psi
